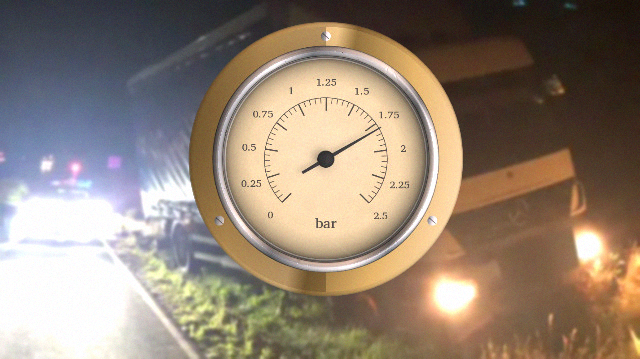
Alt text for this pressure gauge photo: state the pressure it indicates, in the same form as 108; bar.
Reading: 1.8; bar
